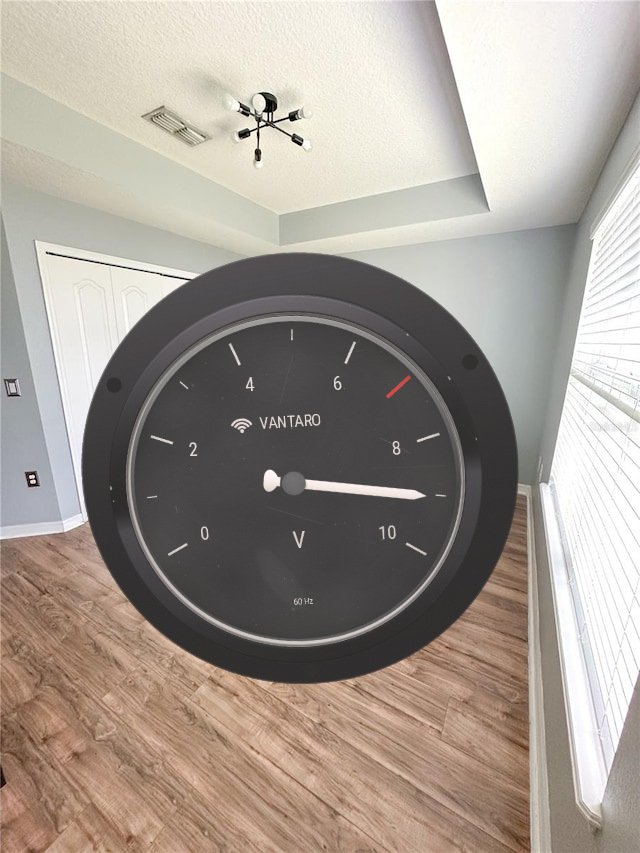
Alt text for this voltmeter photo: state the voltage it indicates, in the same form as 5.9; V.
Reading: 9; V
